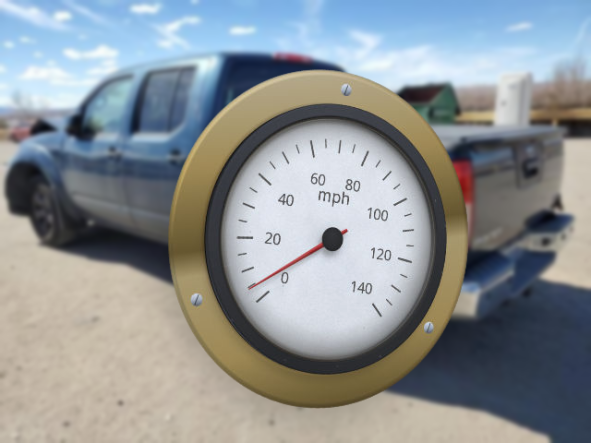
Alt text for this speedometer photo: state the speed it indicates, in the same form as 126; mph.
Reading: 5; mph
